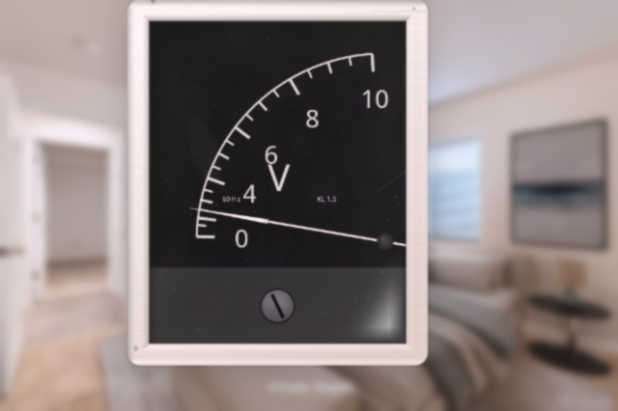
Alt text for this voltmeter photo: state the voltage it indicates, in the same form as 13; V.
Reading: 2.5; V
